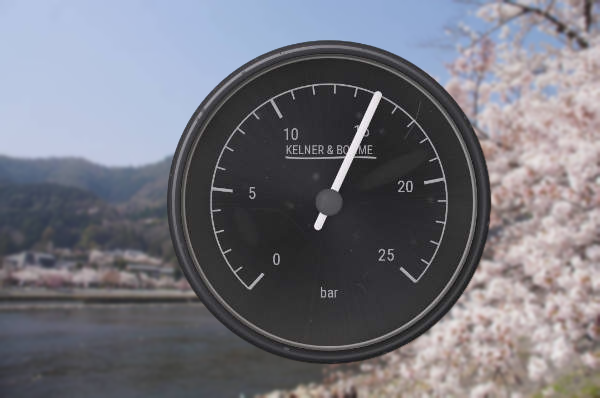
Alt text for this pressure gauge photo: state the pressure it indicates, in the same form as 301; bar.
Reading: 15; bar
